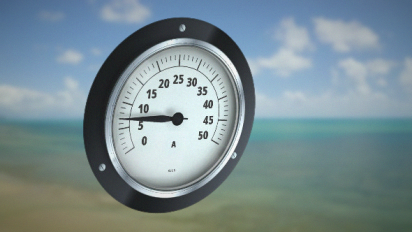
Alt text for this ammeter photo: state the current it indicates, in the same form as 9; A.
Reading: 7; A
